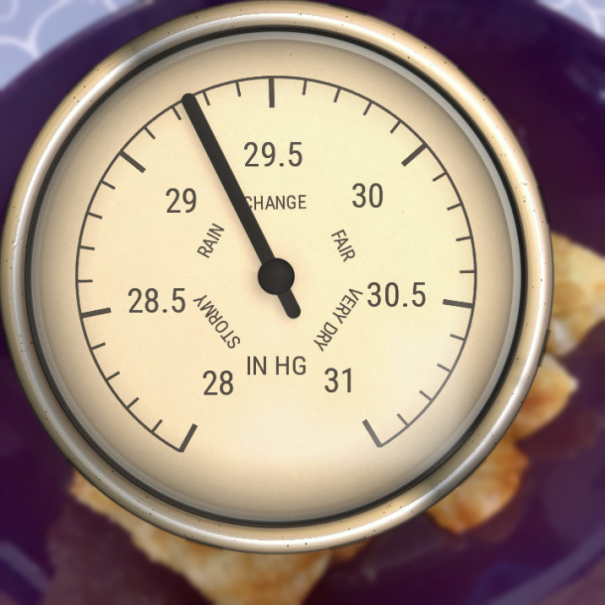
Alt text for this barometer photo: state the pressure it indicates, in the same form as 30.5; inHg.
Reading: 29.25; inHg
